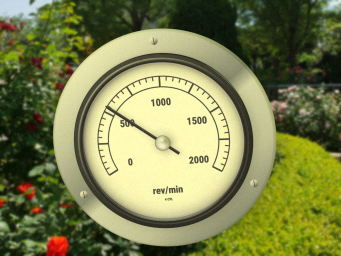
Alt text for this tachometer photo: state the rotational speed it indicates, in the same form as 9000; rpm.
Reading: 550; rpm
